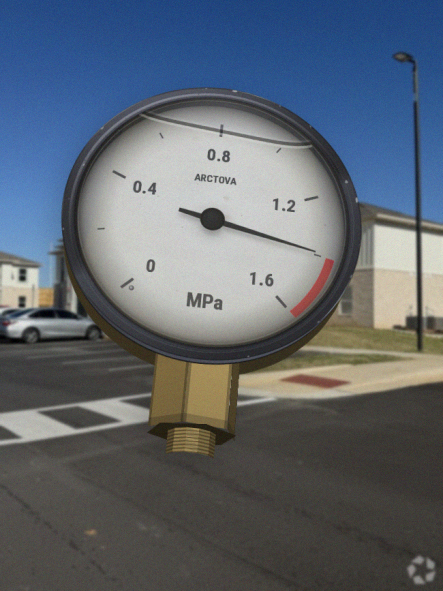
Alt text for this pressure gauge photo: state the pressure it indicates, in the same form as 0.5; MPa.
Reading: 1.4; MPa
